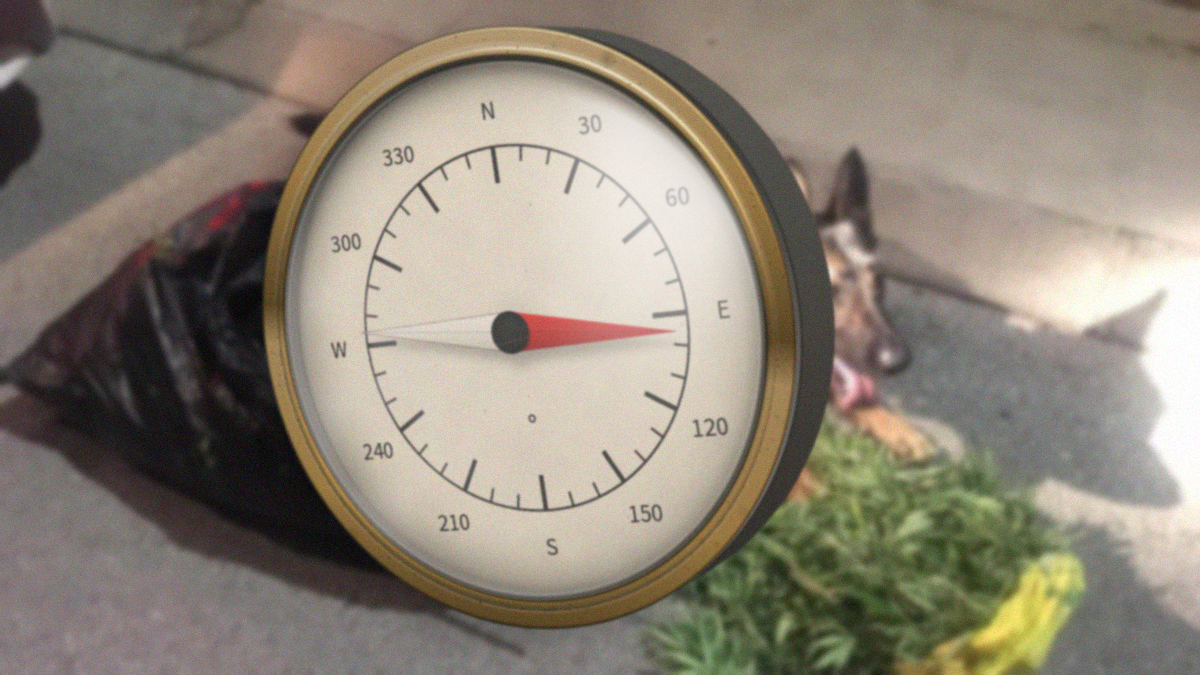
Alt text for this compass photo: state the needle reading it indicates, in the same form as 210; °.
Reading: 95; °
